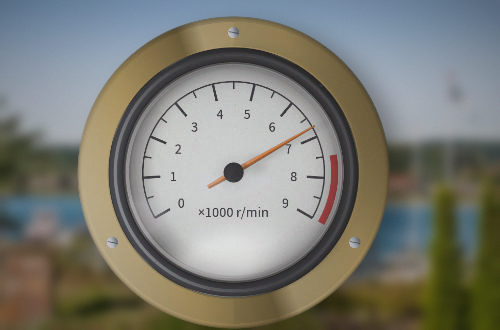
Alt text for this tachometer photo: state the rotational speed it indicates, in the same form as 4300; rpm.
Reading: 6750; rpm
